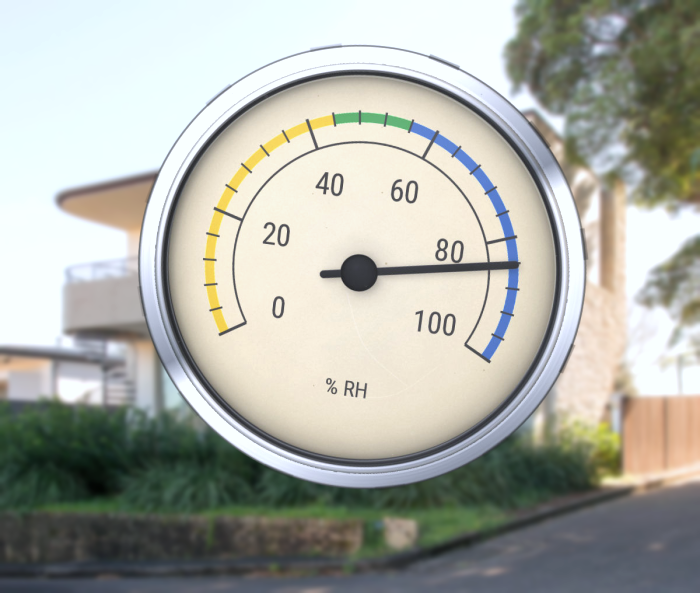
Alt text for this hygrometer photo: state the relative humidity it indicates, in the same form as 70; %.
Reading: 84; %
